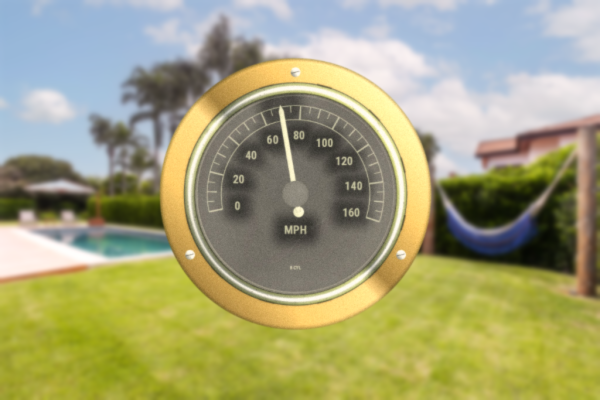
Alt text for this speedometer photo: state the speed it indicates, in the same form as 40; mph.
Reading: 70; mph
